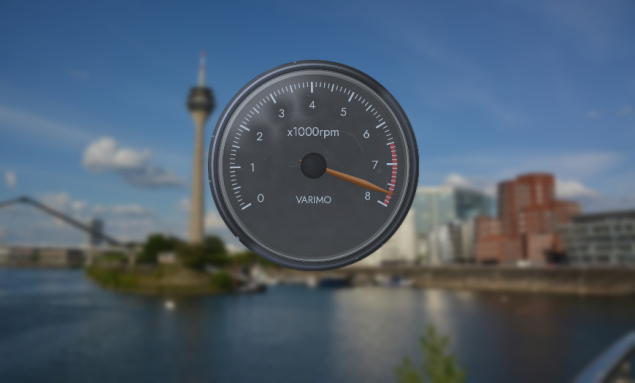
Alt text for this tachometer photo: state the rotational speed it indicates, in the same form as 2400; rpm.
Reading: 7700; rpm
